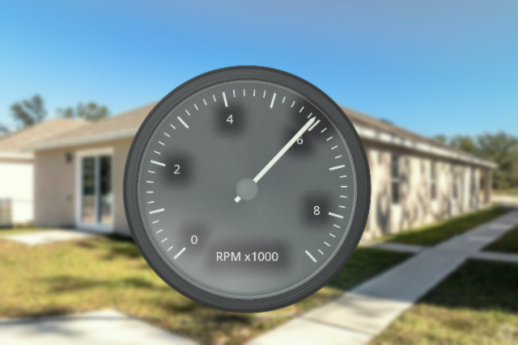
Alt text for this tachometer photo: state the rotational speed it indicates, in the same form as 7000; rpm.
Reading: 5900; rpm
